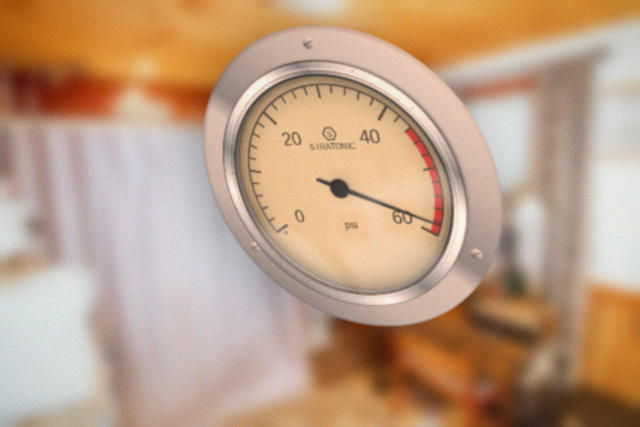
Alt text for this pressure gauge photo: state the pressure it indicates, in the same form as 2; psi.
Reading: 58; psi
